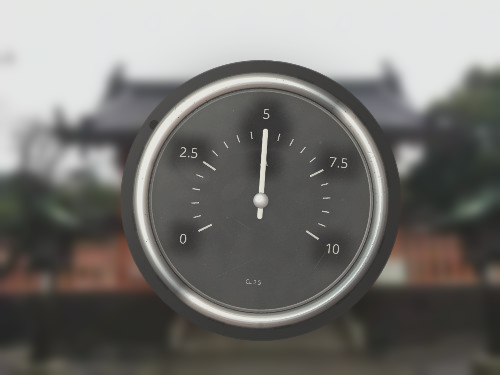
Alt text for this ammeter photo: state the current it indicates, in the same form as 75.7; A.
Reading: 5; A
